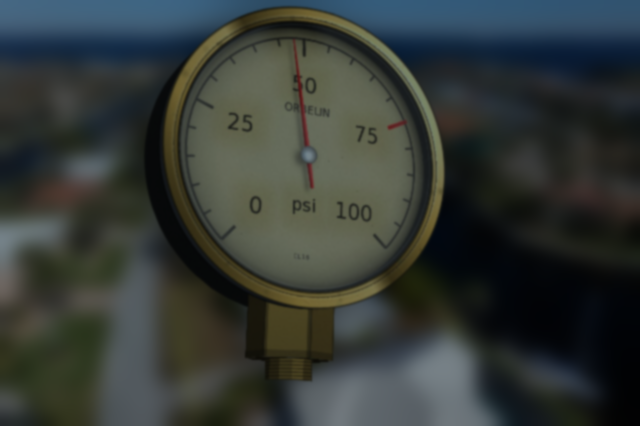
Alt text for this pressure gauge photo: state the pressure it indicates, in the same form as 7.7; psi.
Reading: 47.5; psi
